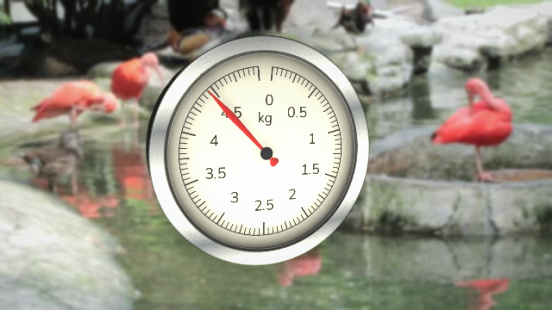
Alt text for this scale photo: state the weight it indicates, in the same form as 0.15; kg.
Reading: 4.45; kg
